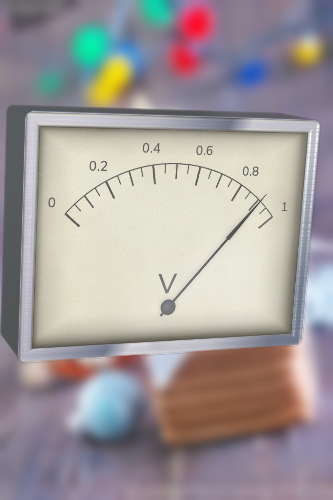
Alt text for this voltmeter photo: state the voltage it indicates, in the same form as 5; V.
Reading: 0.9; V
